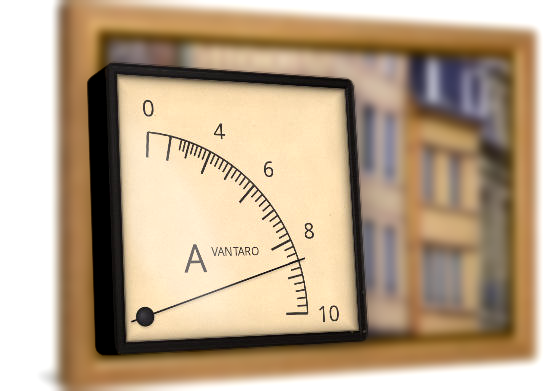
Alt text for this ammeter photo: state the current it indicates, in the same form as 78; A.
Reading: 8.6; A
